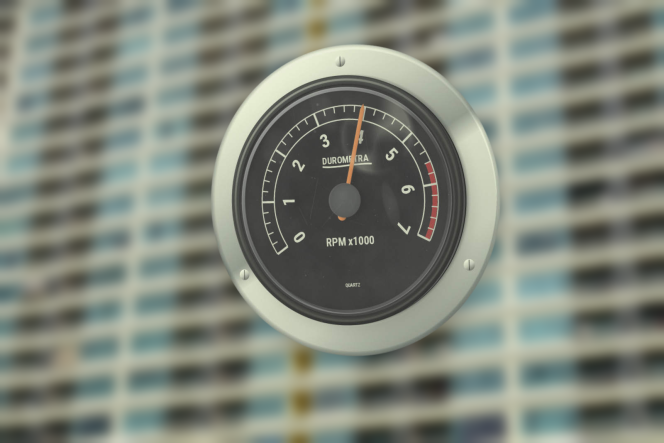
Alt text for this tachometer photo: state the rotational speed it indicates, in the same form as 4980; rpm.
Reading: 4000; rpm
